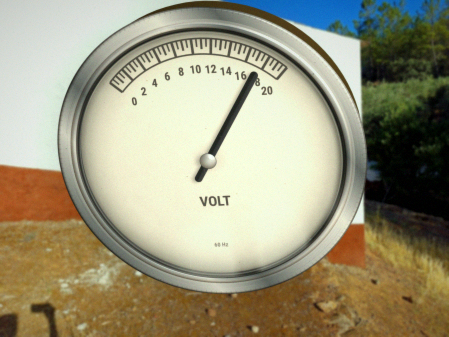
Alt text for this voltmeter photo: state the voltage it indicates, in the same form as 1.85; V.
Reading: 17.5; V
